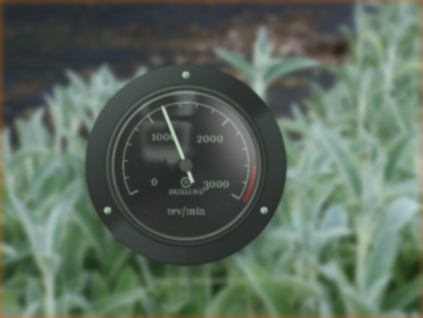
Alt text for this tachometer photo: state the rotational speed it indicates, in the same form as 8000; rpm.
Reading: 1200; rpm
